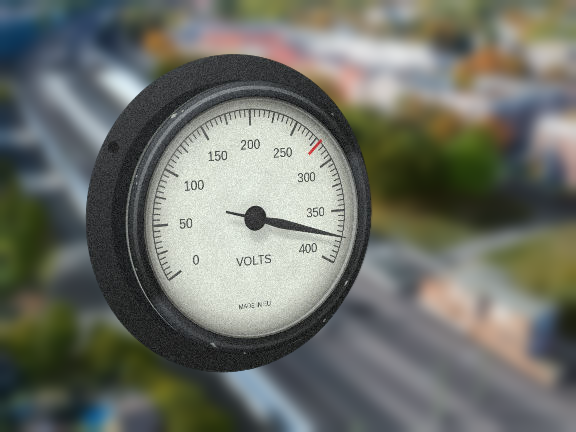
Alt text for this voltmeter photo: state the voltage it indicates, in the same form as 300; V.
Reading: 375; V
